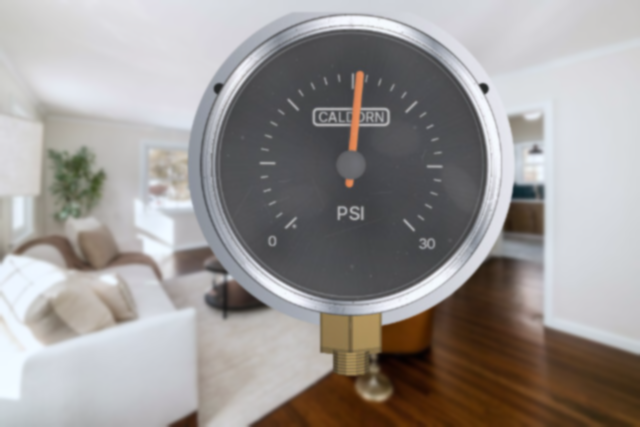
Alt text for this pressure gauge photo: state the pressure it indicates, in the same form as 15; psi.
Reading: 15.5; psi
